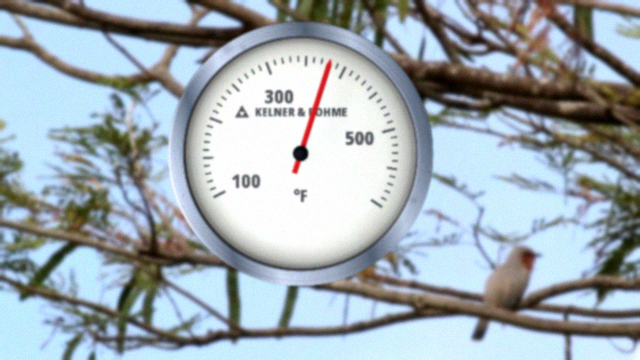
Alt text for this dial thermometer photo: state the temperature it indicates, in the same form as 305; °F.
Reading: 380; °F
